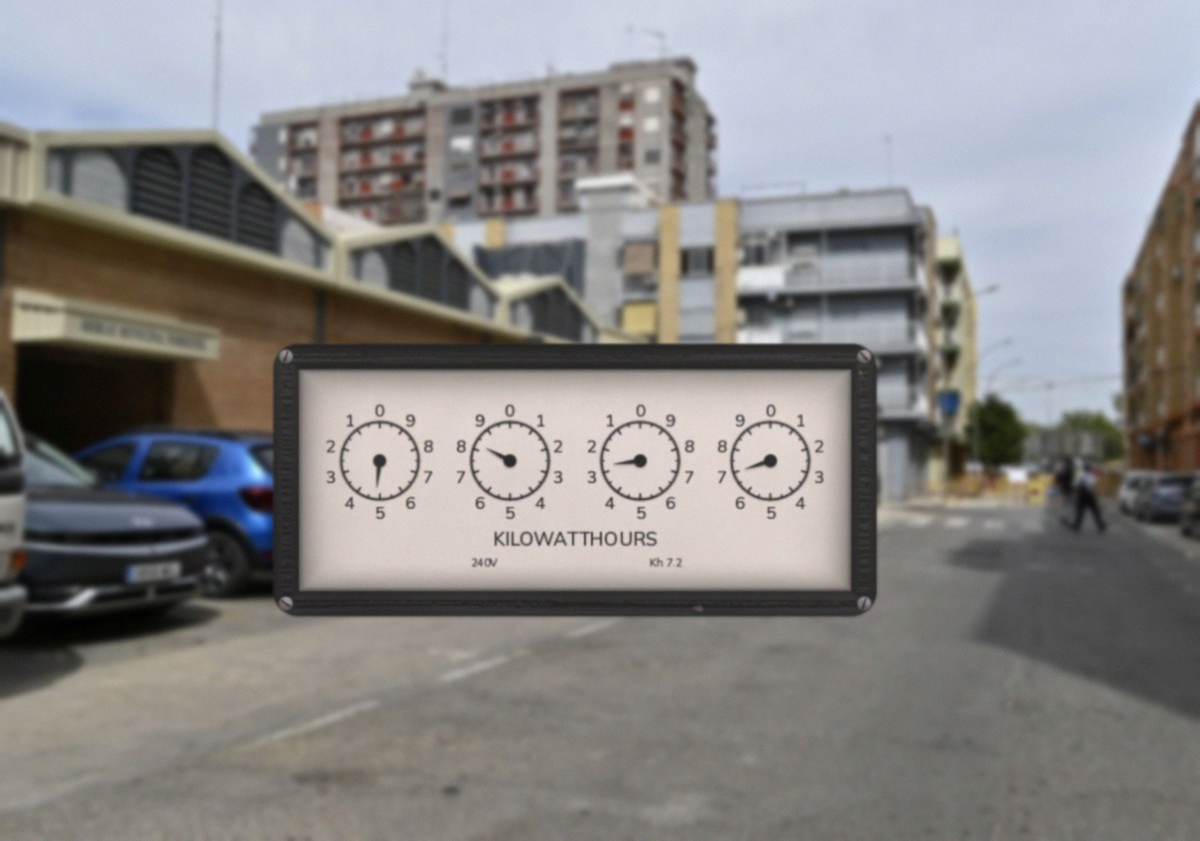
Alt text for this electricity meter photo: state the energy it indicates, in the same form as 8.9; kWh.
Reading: 4827; kWh
